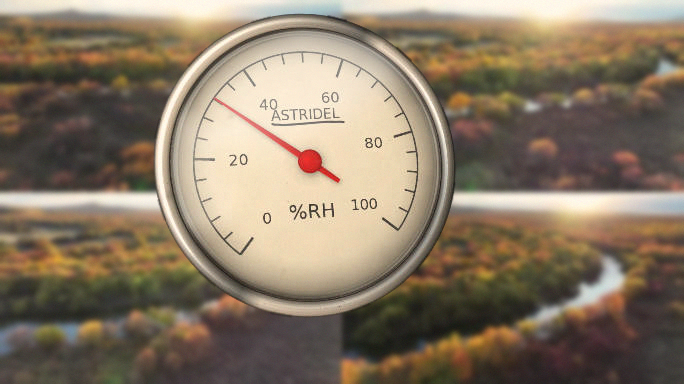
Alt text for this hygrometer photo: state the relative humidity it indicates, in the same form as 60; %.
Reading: 32; %
